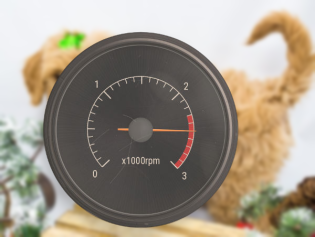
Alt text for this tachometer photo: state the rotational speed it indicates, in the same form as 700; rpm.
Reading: 2500; rpm
